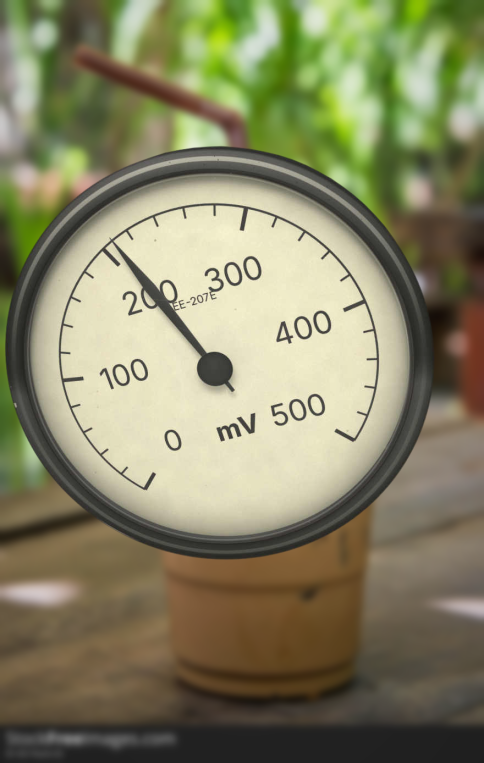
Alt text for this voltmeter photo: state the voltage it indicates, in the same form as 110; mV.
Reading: 210; mV
